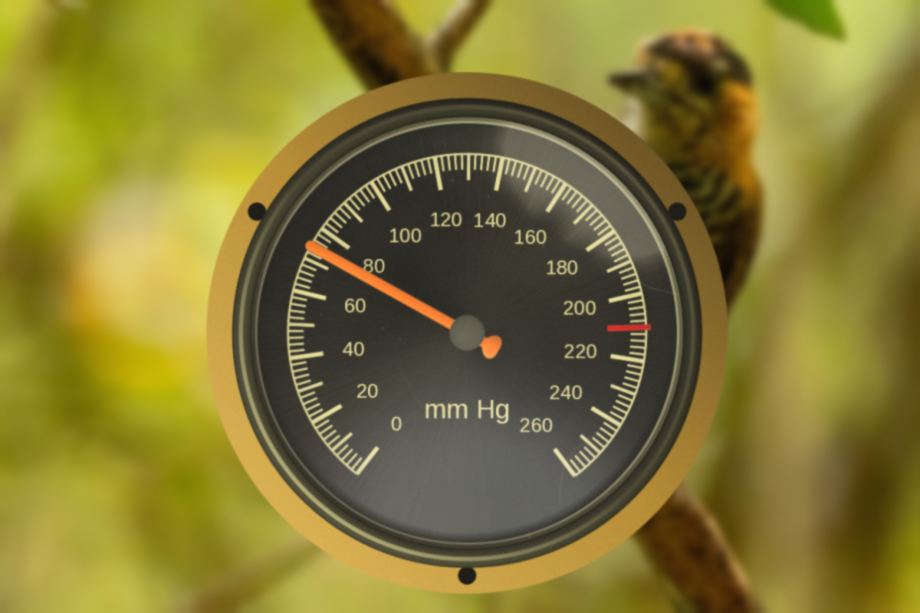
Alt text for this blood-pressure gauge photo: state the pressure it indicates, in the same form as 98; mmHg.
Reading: 74; mmHg
